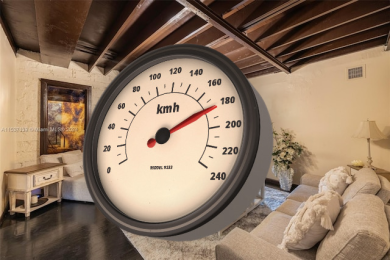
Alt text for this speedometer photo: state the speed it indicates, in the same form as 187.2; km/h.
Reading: 180; km/h
